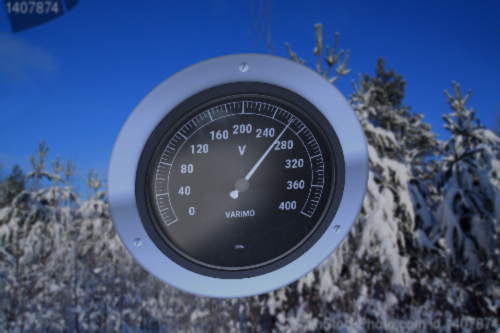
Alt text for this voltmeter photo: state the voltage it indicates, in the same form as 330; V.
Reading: 260; V
